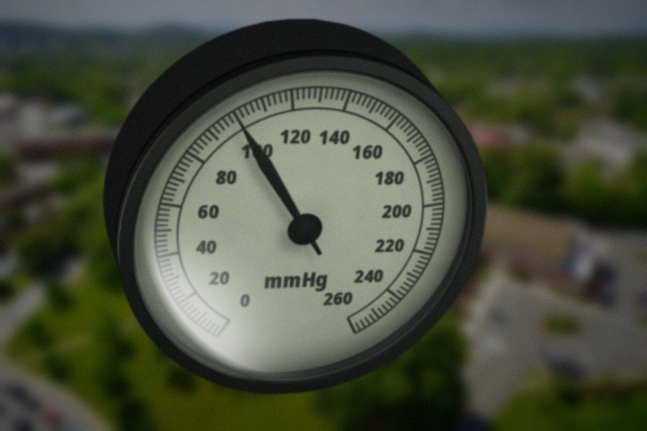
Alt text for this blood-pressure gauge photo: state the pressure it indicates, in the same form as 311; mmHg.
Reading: 100; mmHg
